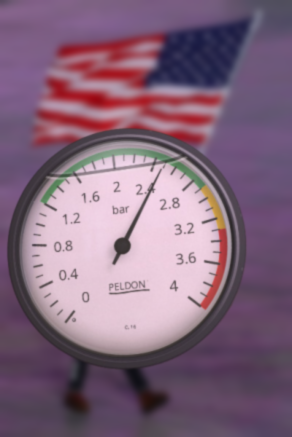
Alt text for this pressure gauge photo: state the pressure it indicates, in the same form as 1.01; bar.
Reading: 2.5; bar
